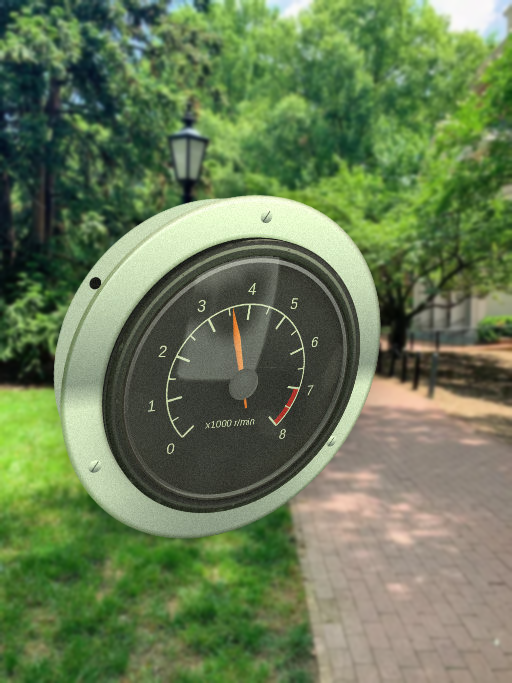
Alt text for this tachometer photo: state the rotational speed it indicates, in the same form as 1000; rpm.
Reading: 3500; rpm
